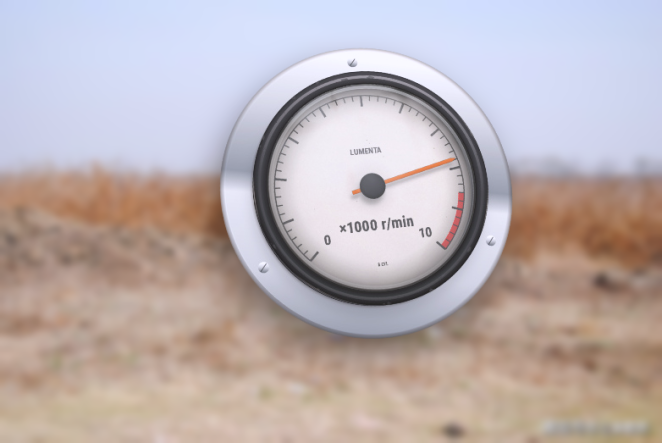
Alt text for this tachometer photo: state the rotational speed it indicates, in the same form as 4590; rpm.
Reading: 7800; rpm
